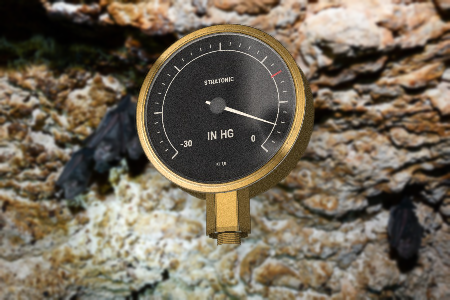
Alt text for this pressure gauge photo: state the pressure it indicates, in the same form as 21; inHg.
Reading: -2.5; inHg
